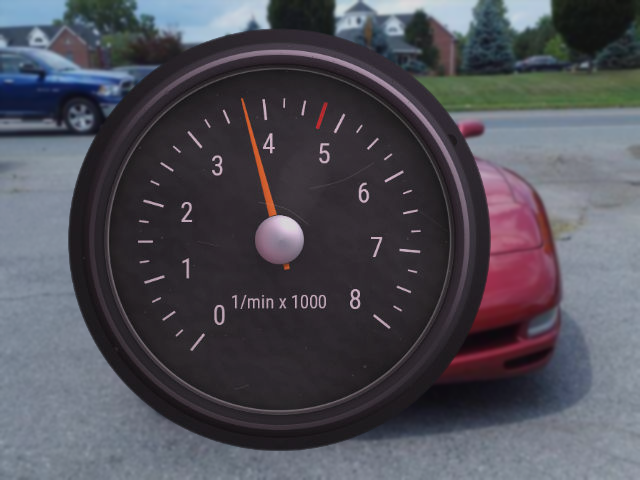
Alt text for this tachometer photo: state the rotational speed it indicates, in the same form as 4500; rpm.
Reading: 3750; rpm
